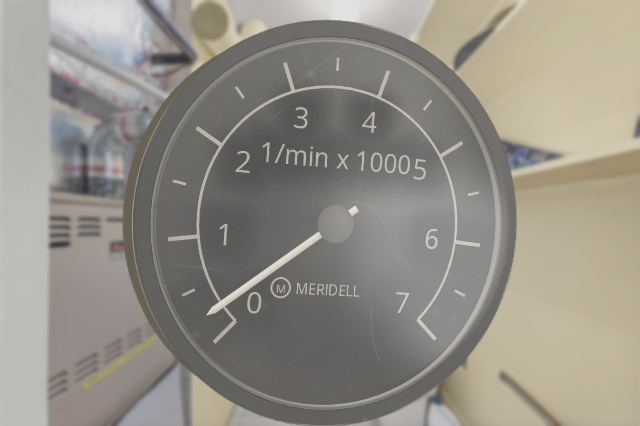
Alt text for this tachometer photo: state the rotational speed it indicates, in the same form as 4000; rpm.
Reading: 250; rpm
